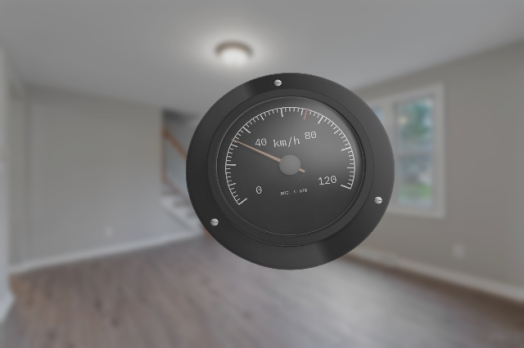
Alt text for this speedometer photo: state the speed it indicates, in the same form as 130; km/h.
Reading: 32; km/h
